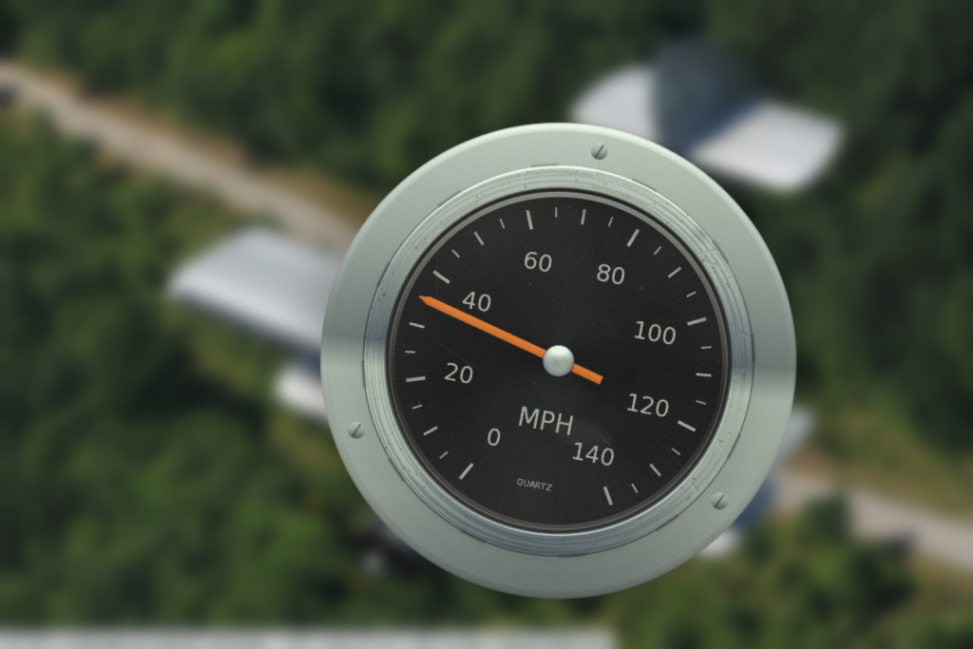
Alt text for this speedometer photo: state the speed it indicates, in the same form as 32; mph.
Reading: 35; mph
